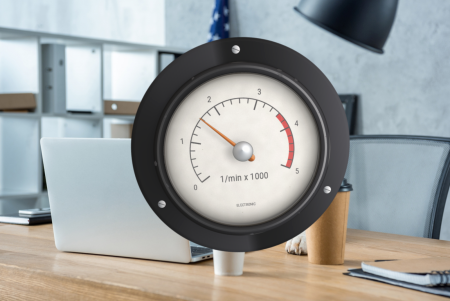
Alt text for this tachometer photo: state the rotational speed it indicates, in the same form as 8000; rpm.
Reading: 1600; rpm
